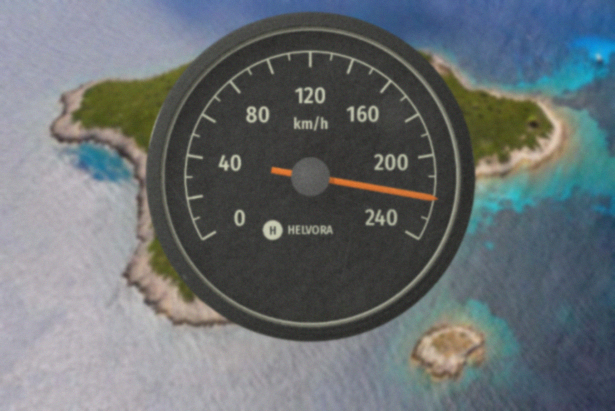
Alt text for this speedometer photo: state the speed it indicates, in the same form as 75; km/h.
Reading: 220; km/h
